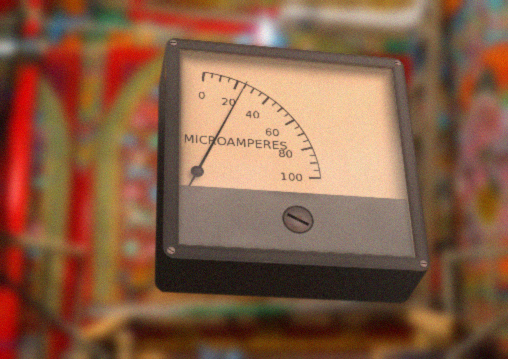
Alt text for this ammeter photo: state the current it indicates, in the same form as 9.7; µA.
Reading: 25; µA
